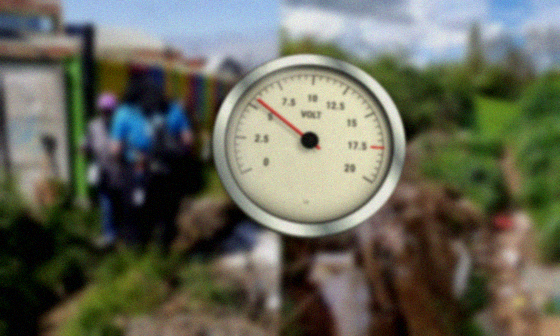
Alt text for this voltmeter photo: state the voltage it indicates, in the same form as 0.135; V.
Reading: 5.5; V
